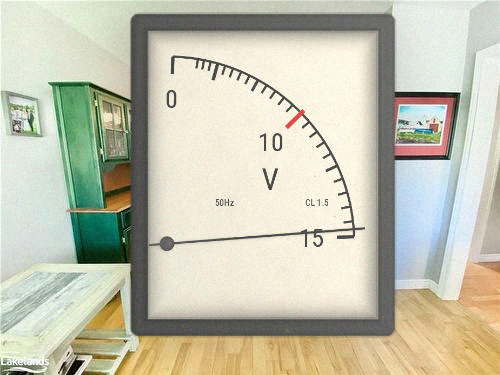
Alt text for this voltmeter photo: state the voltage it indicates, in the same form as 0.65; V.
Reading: 14.75; V
